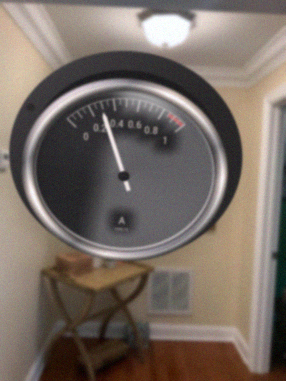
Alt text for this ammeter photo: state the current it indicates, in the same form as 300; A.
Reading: 0.3; A
